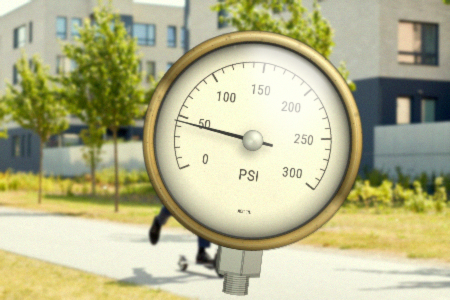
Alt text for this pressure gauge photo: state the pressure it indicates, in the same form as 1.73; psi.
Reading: 45; psi
